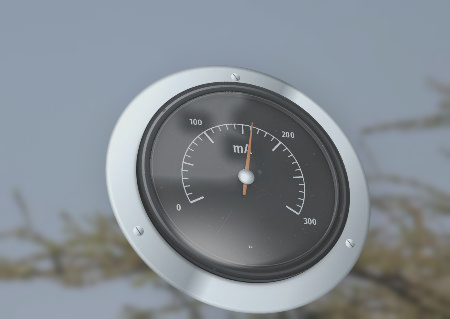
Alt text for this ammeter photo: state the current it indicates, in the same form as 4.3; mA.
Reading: 160; mA
